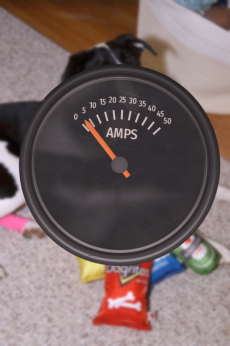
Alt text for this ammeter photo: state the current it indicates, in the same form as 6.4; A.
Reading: 2.5; A
